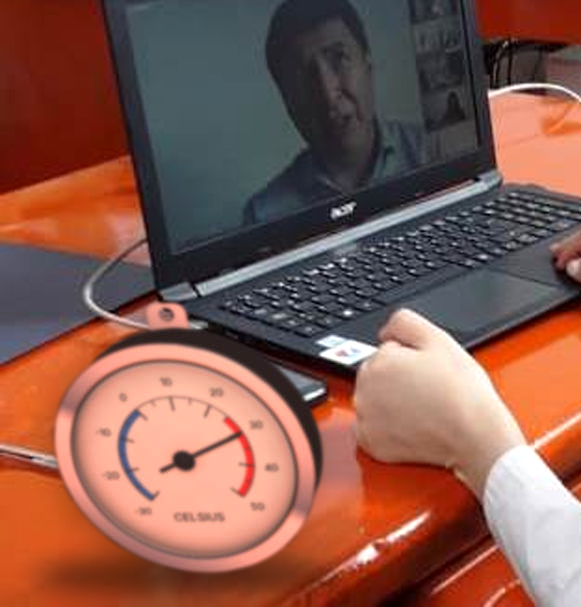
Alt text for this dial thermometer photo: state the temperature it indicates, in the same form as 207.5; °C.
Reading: 30; °C
